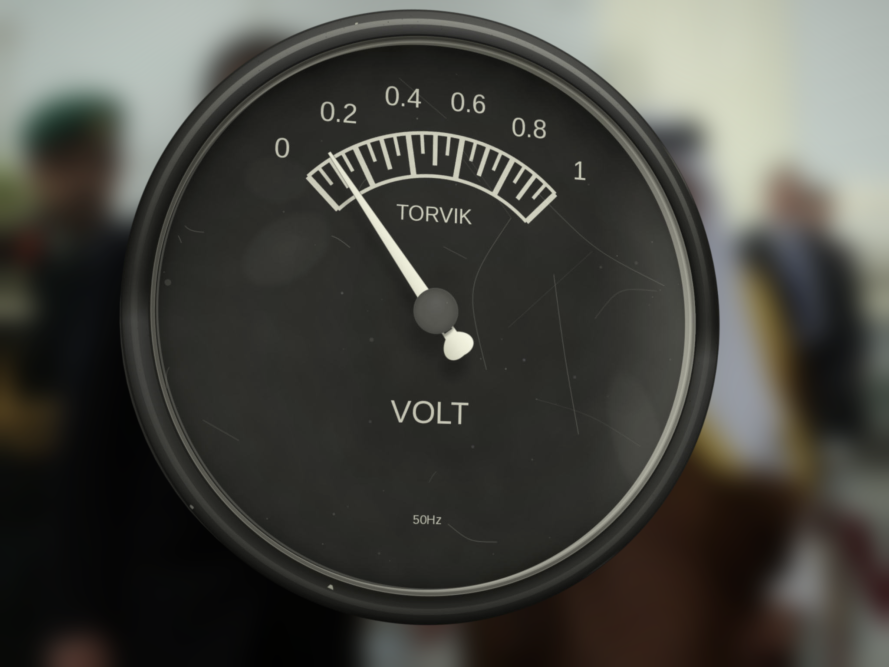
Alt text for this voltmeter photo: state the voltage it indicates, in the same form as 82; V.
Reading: 0.1; V
